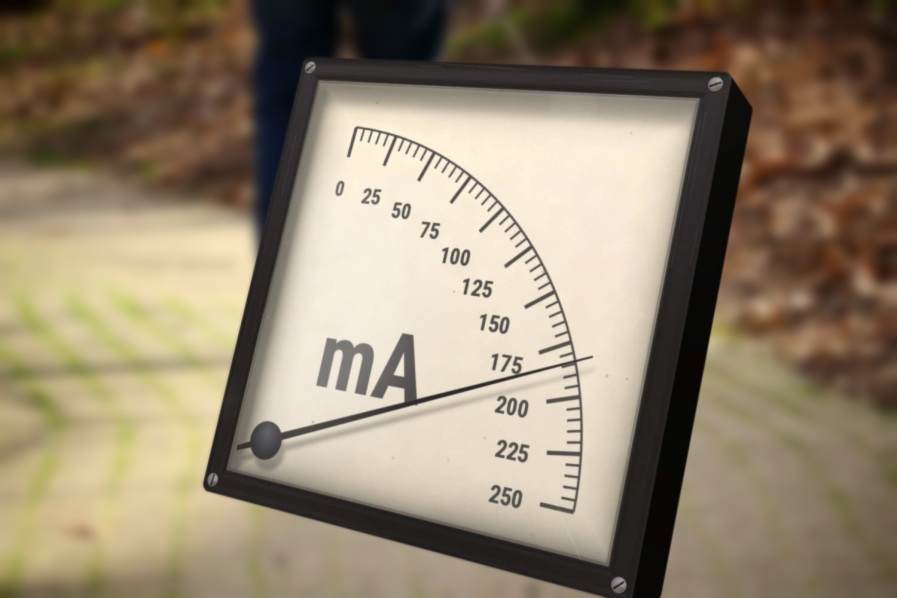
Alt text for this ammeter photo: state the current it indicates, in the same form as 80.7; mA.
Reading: 185; mA
